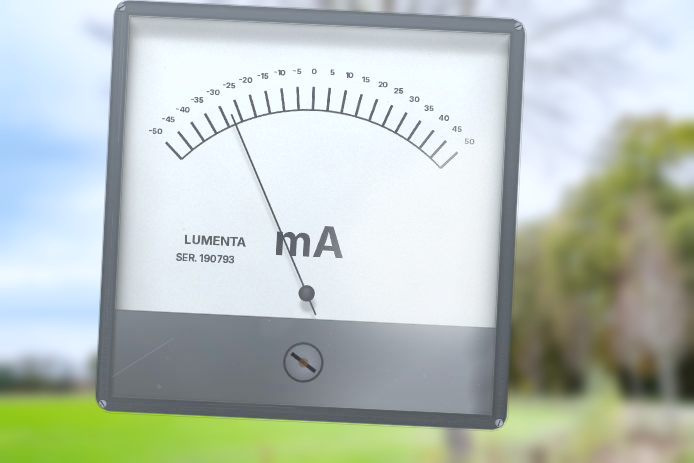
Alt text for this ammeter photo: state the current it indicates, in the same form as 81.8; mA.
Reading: -27.5; mA
